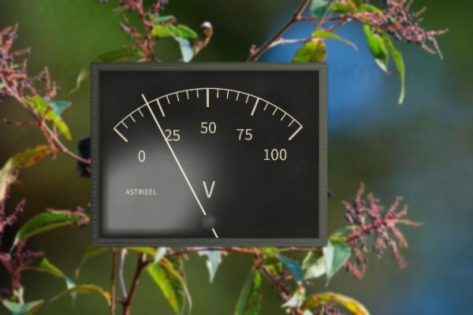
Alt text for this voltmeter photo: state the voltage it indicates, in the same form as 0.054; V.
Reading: 20; V
